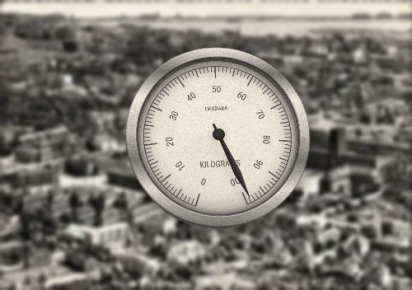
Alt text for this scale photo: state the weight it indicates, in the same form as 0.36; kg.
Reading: 99; kg
